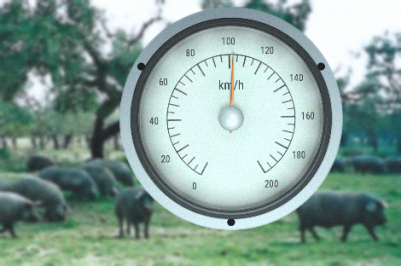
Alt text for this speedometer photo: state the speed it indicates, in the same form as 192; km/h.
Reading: 102.5; km/h
